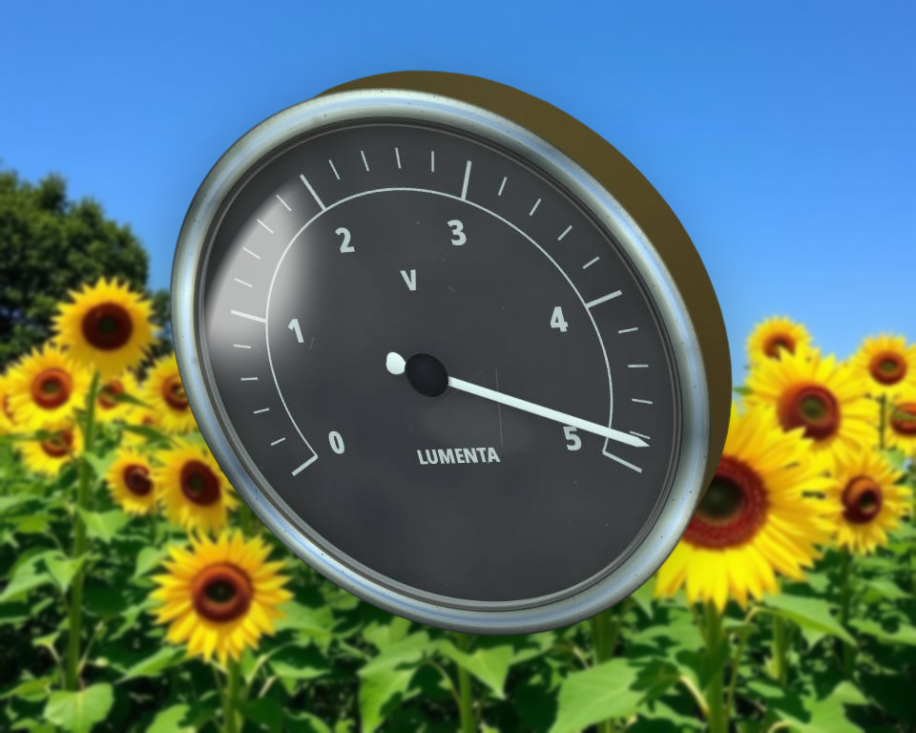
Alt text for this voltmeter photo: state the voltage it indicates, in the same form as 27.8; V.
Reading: 4.8; V
